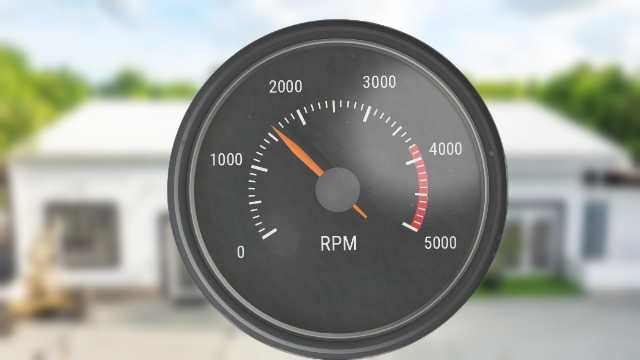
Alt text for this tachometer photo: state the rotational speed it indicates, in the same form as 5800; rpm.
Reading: 1600; rpm
